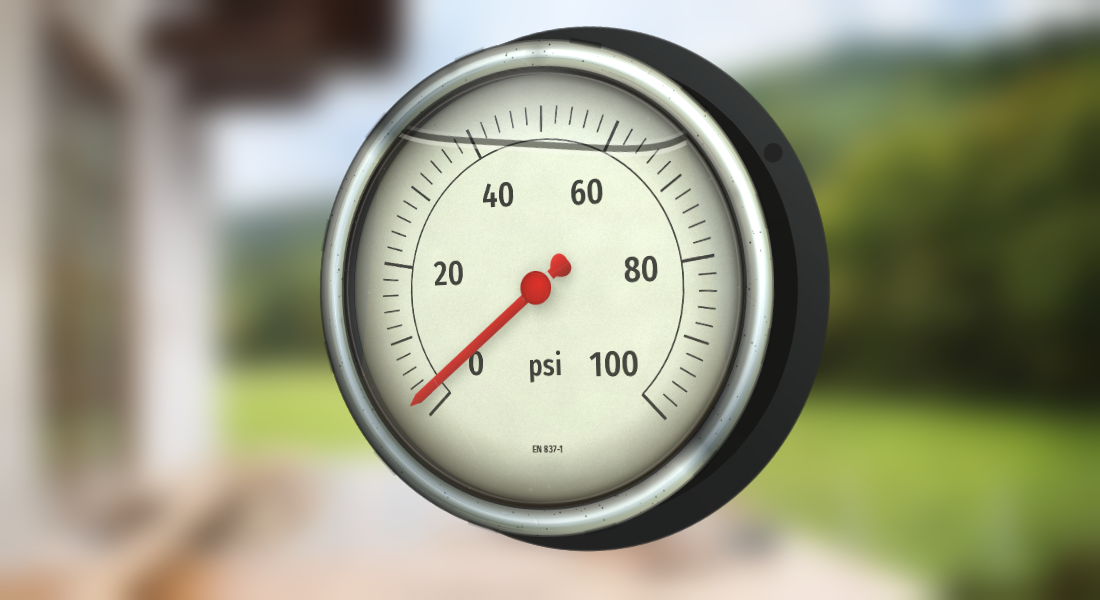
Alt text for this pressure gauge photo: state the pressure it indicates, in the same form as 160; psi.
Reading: 2; psi
